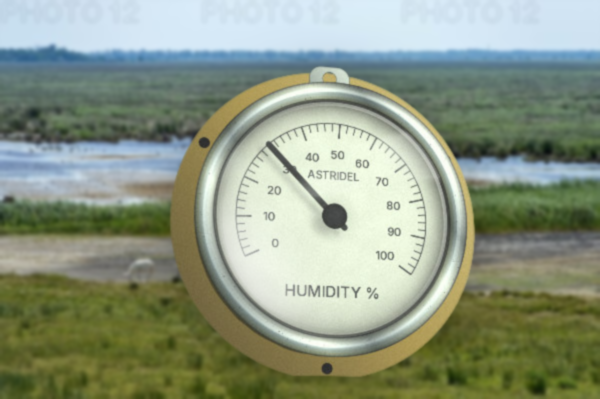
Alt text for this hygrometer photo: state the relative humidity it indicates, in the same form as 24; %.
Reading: 30; %
